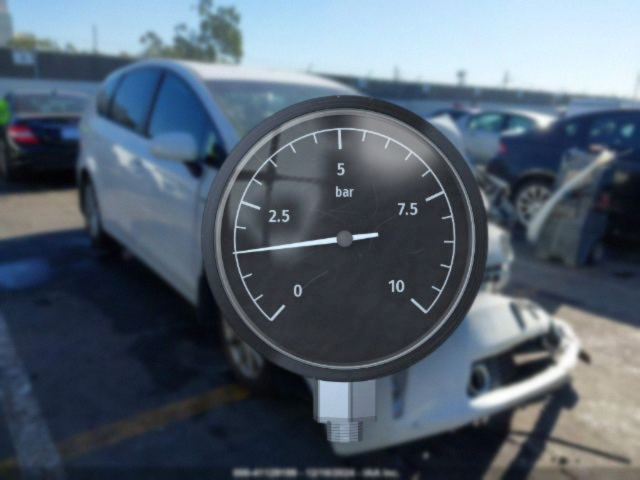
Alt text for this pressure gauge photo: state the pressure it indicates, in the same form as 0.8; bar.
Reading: 1.5; bar
